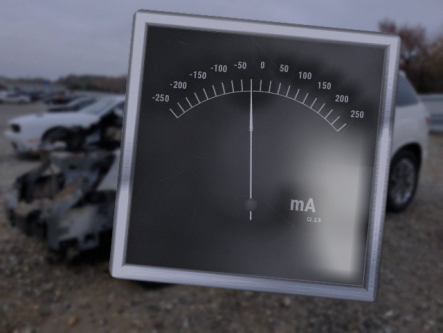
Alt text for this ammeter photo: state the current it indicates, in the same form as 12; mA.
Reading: -25; mA
